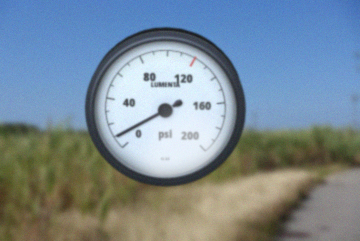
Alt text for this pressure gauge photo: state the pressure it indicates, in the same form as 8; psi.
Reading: 10; psi
